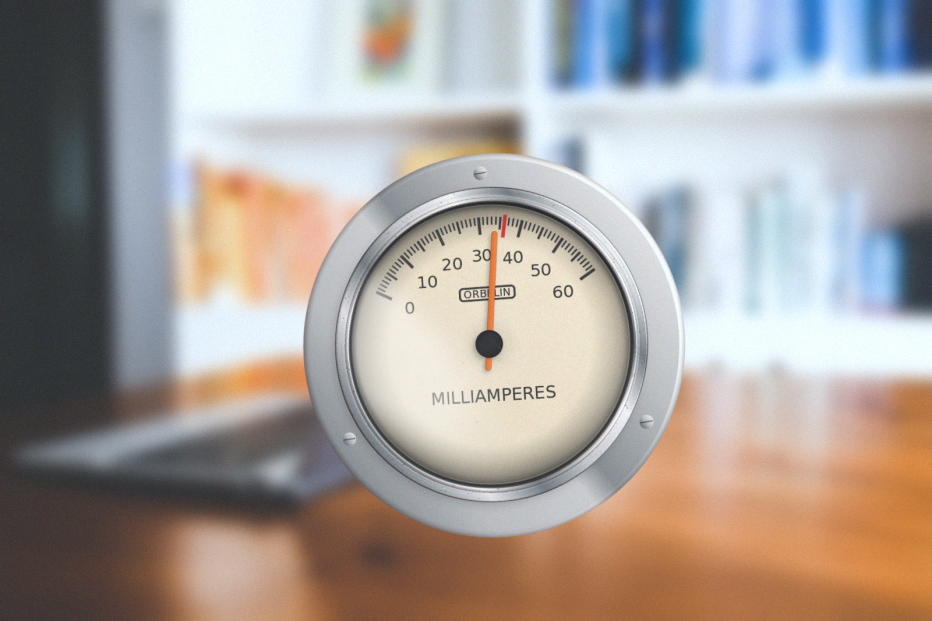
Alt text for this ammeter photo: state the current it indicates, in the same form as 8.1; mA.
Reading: 34; mA
